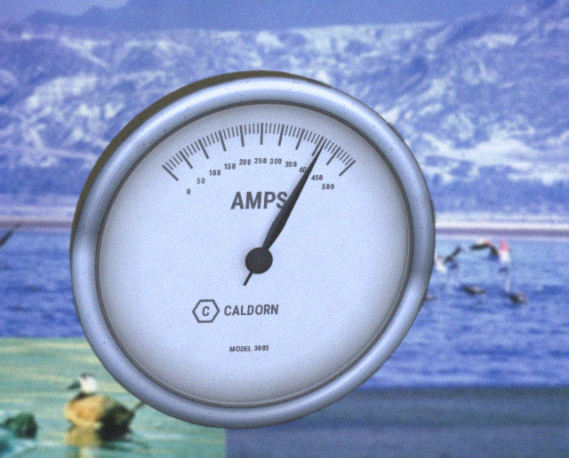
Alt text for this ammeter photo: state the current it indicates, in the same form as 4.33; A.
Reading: 400; A
